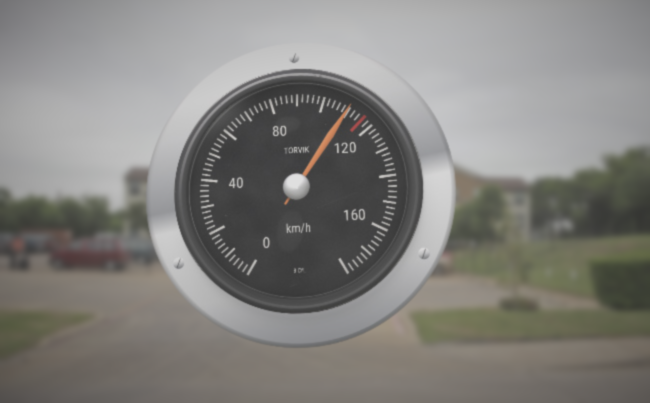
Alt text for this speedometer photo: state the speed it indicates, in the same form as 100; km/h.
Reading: 110; km/h
